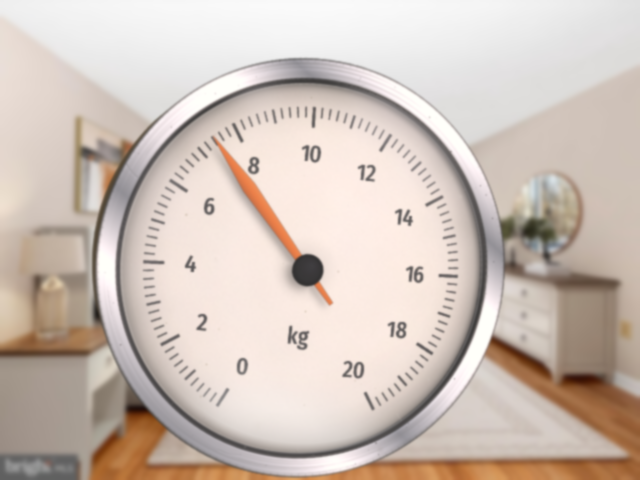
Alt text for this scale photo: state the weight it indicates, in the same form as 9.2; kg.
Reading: 7.4; kg
